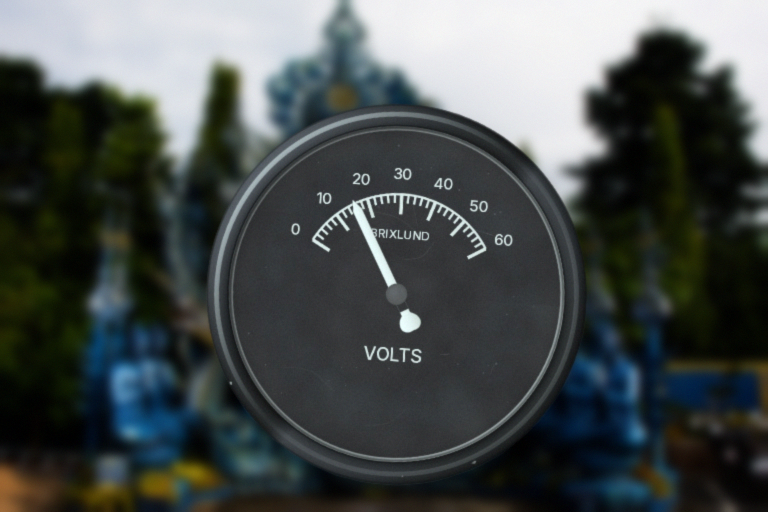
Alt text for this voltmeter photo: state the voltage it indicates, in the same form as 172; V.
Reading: 16; V
